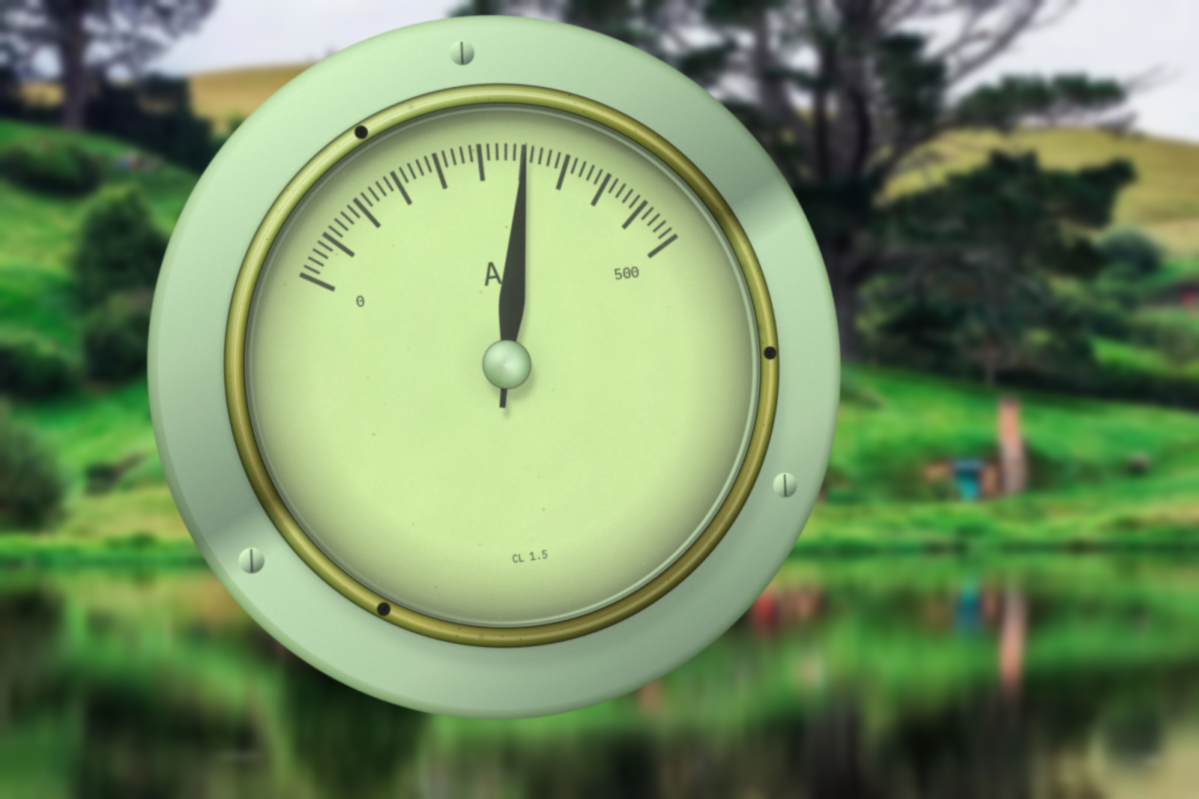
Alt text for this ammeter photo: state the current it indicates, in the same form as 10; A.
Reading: 300; A
